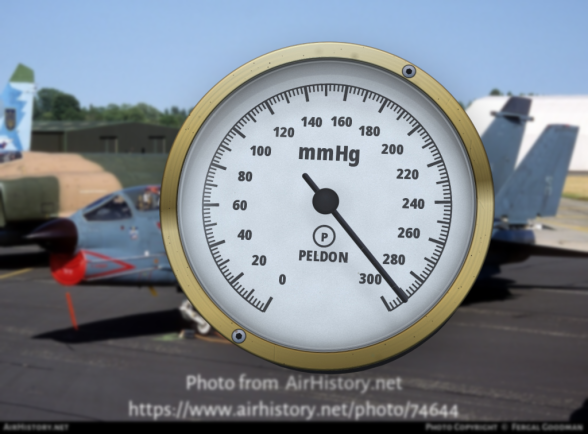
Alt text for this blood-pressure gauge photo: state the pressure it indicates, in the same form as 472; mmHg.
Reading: 292; mmHg
